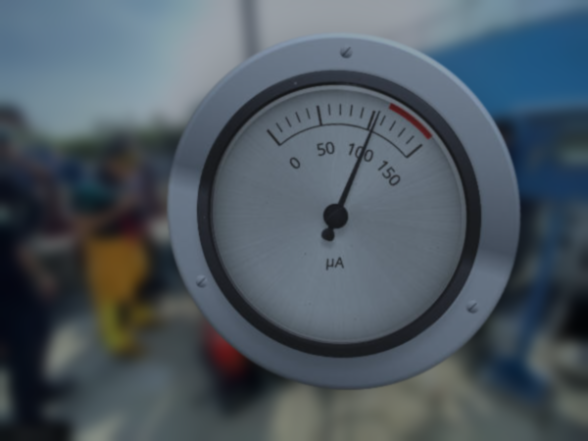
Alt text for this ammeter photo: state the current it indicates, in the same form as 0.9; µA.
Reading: 105; µA
